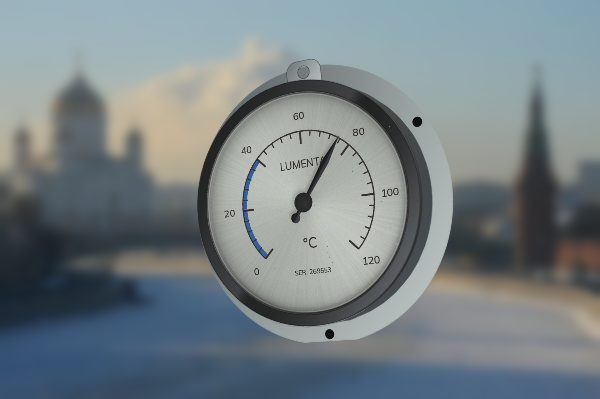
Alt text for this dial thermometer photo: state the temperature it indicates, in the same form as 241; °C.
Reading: 76; °C
